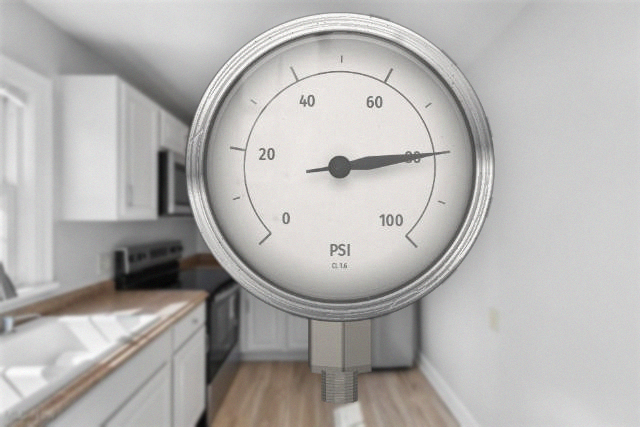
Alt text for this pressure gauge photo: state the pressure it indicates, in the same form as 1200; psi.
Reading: 80; psi
